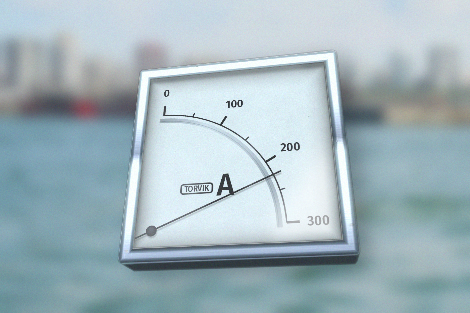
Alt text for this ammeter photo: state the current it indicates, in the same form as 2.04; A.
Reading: 225; A
